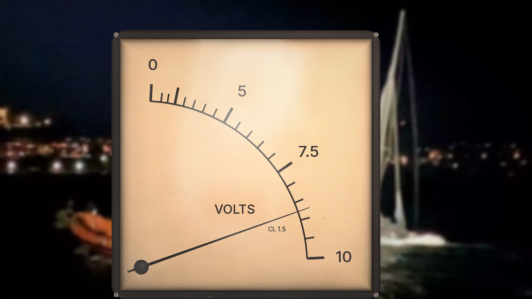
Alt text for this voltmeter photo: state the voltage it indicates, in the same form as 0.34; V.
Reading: 8.75; V
